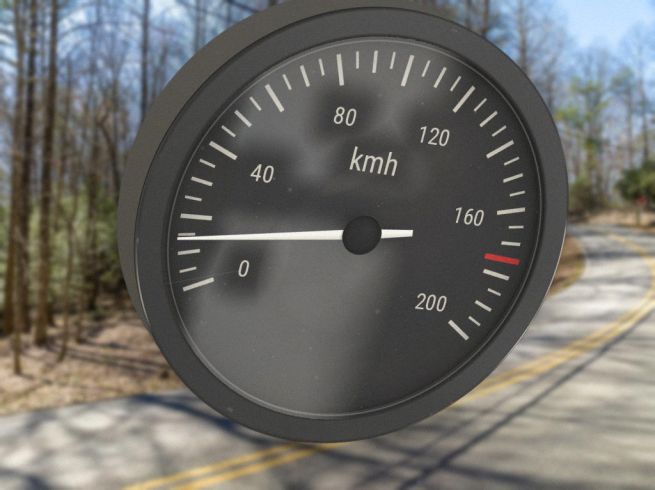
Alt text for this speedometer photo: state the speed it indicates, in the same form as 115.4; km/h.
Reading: 15; km/h
